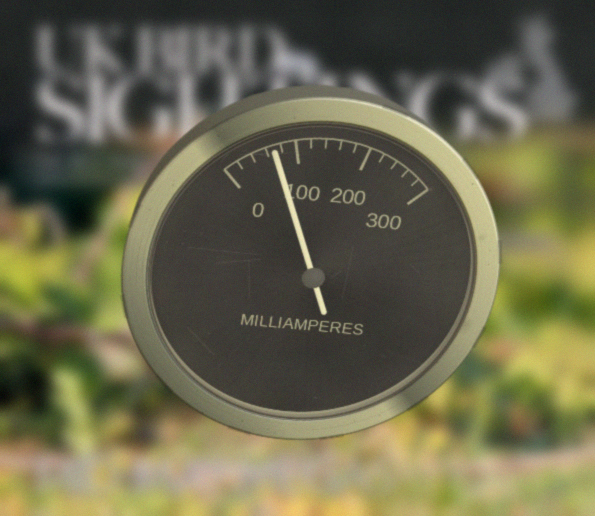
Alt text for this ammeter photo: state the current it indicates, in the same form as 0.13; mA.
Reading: 70; mA
